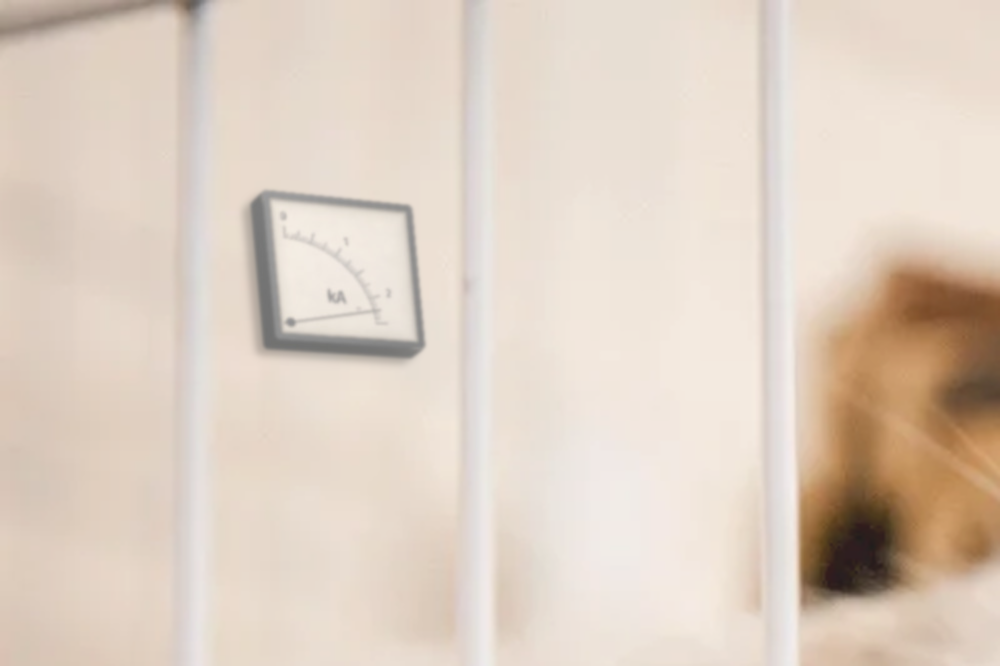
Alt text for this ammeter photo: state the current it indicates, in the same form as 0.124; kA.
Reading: 2.25; kA
